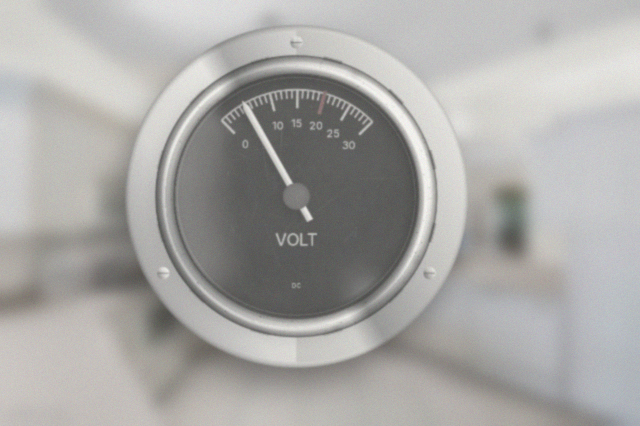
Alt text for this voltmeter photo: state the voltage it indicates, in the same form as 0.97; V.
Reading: 5; V
